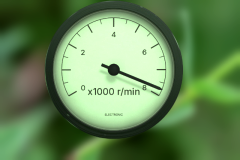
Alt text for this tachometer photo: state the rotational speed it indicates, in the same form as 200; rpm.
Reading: 7750; rpm
